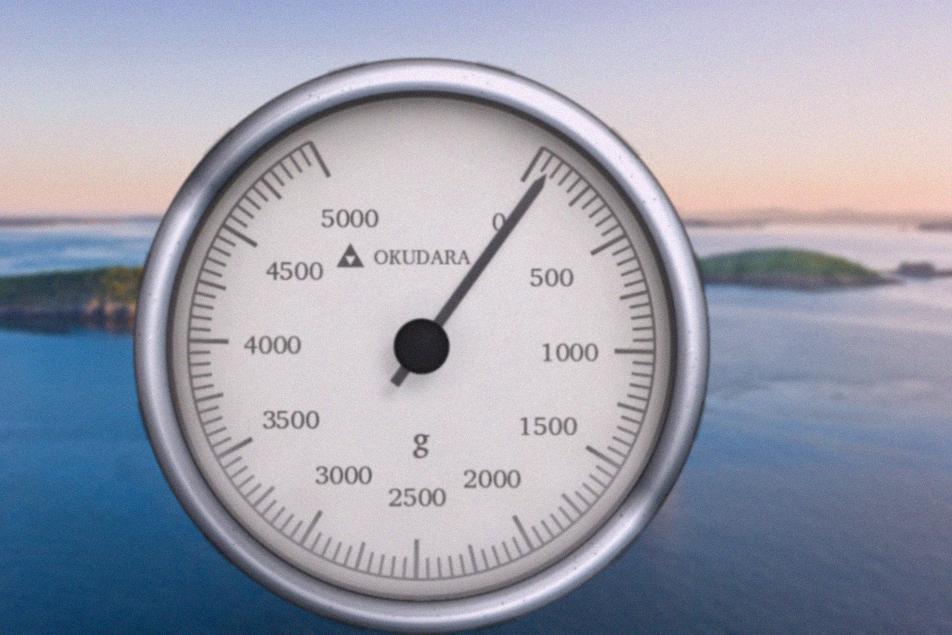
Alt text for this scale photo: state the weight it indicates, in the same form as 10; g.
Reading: 75; g
